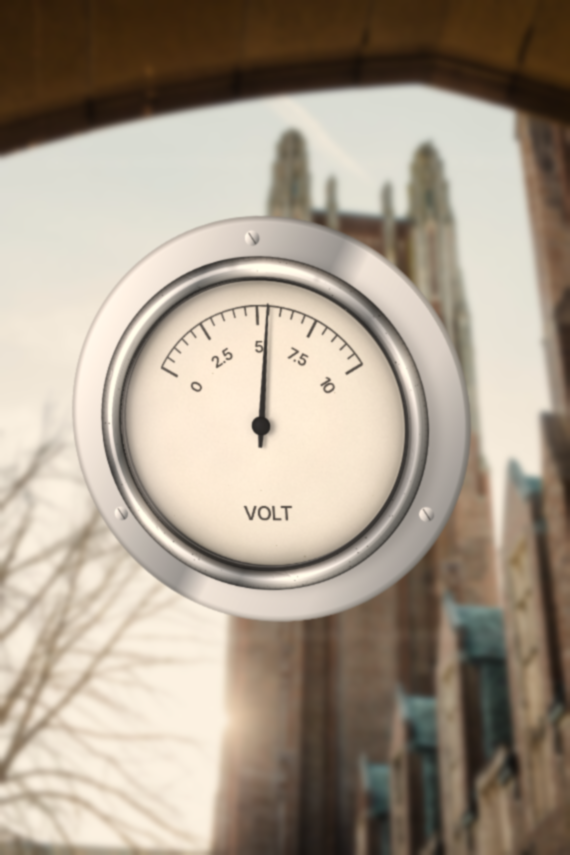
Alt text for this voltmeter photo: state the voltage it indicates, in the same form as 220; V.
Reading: 5.5; V
